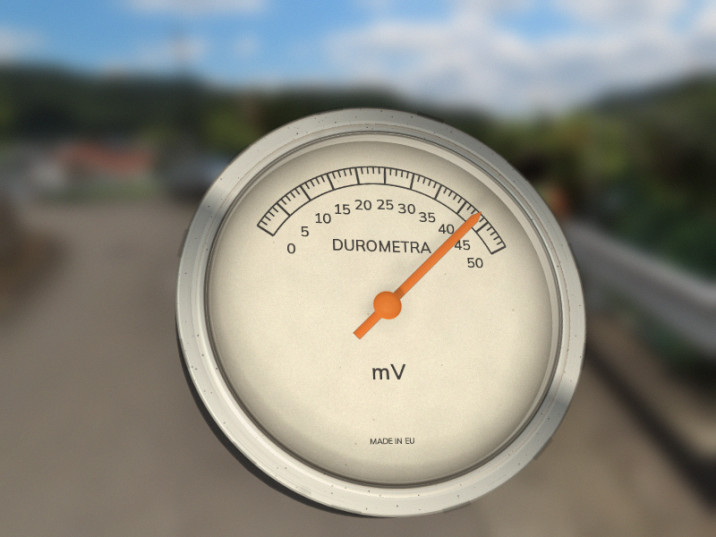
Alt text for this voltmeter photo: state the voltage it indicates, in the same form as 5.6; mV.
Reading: 43; mV
